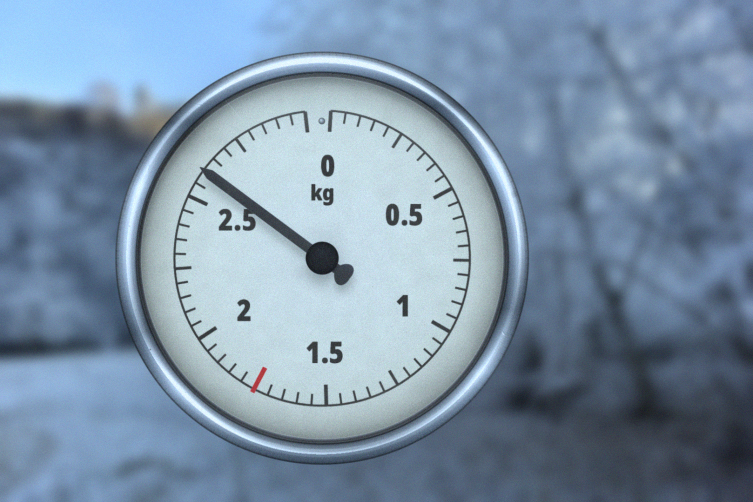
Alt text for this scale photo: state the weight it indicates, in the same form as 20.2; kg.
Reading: 2.6; kg
